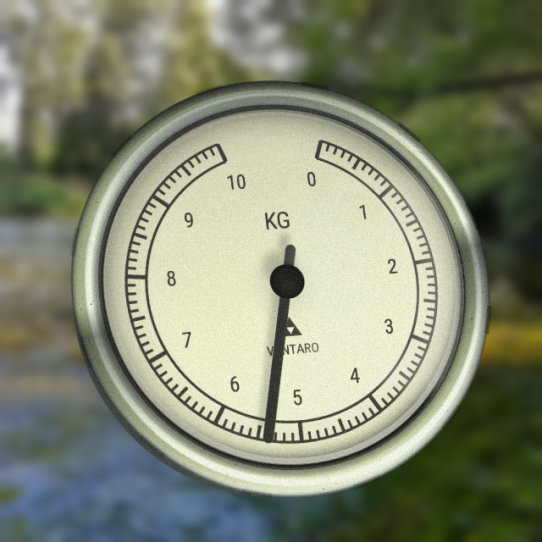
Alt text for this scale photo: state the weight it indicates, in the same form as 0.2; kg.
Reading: 5.4; kg
